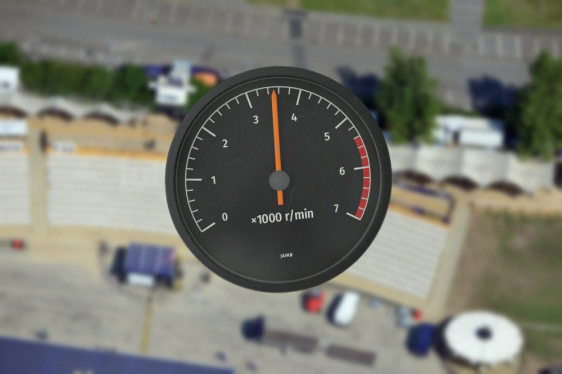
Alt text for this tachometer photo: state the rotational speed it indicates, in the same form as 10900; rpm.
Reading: 3500; rpm
